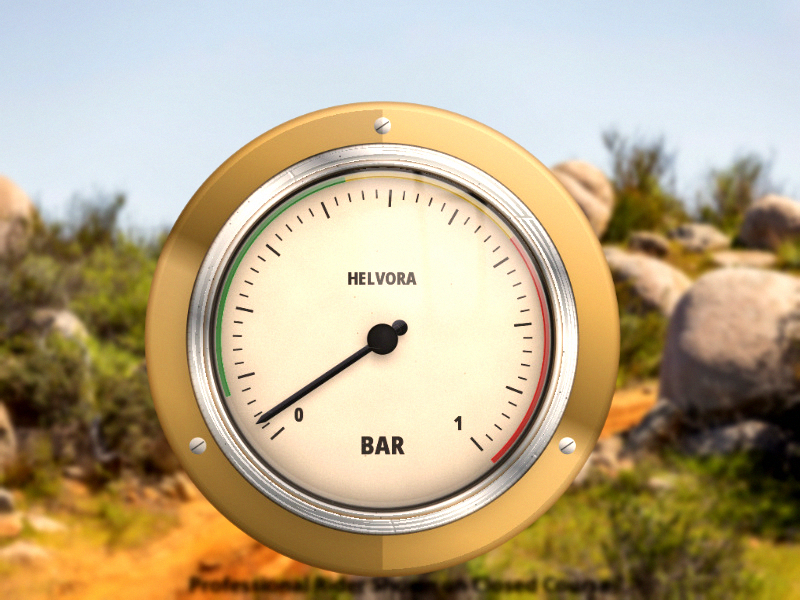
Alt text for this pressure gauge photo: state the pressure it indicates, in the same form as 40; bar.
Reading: 0.03; bar
